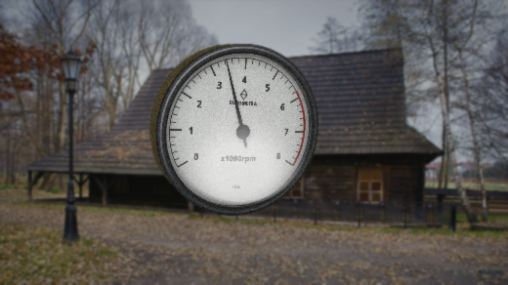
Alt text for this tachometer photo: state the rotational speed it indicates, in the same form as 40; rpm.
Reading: 3400; rpm
